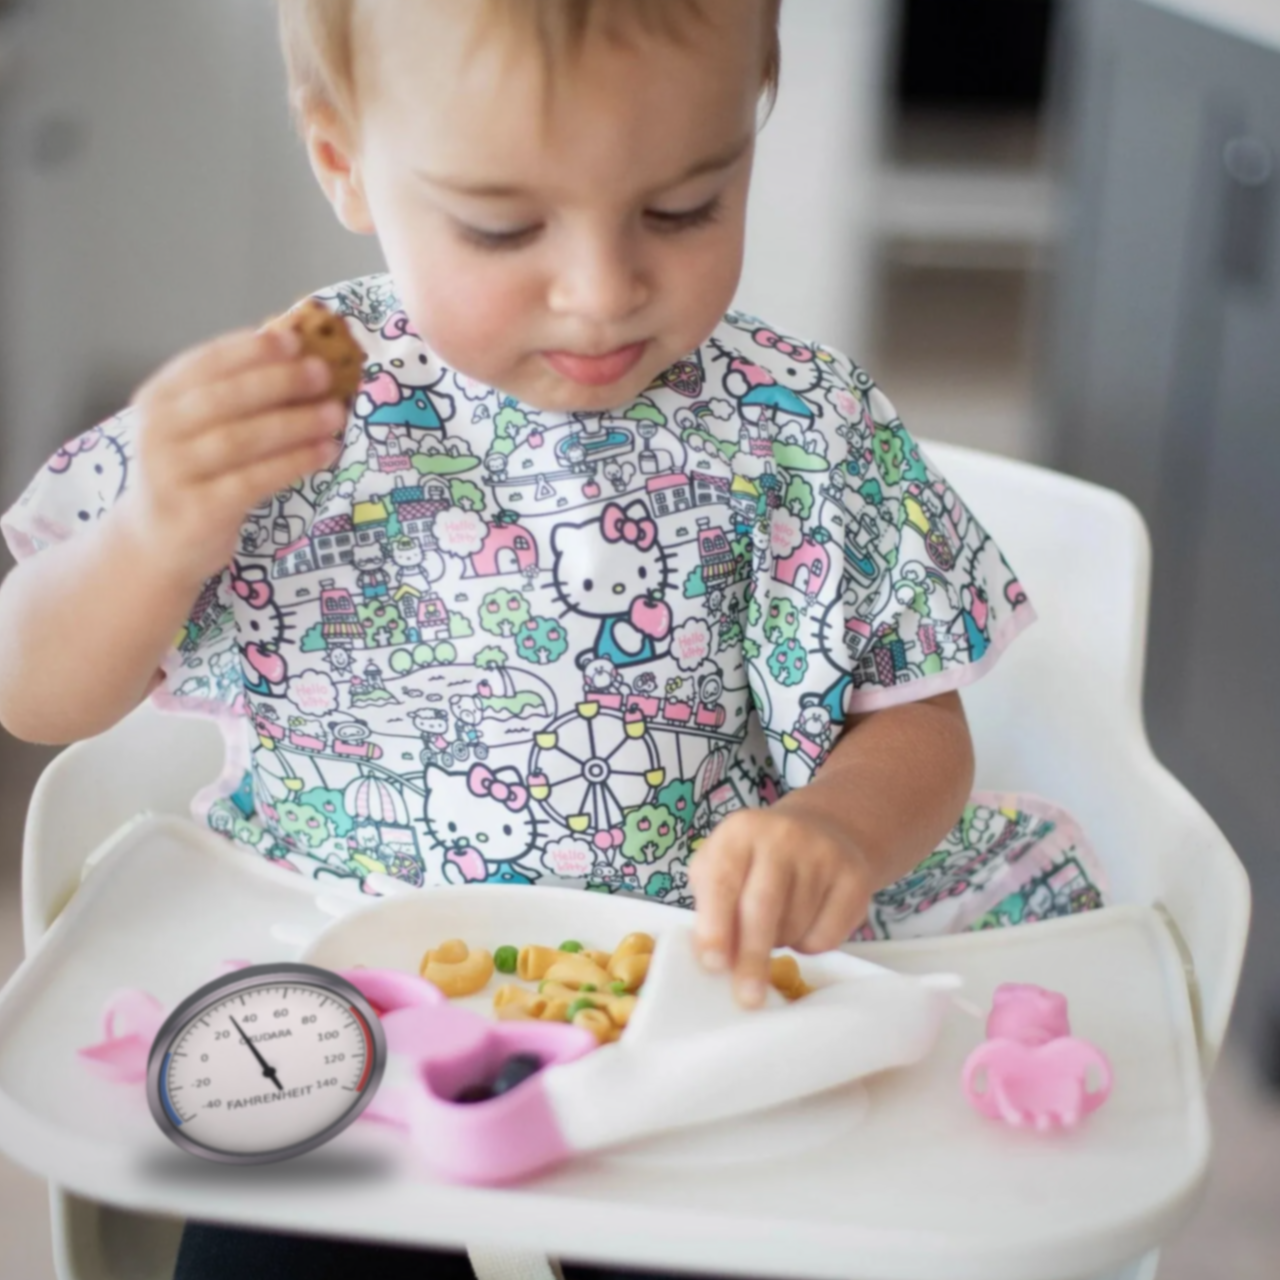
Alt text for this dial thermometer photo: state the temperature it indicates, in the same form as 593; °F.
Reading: 32; °F
